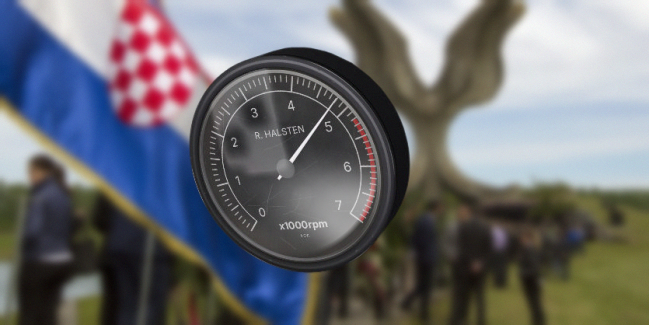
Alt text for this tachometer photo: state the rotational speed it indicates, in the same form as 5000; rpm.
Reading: 4800; rpm
